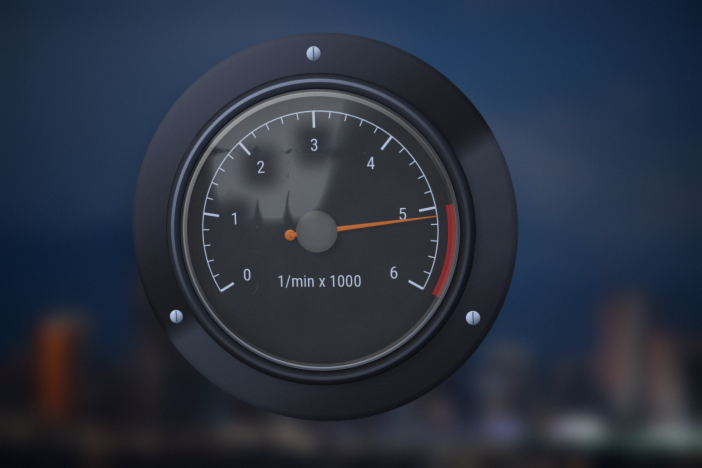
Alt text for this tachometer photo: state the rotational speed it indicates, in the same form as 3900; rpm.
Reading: 5100; rpm
